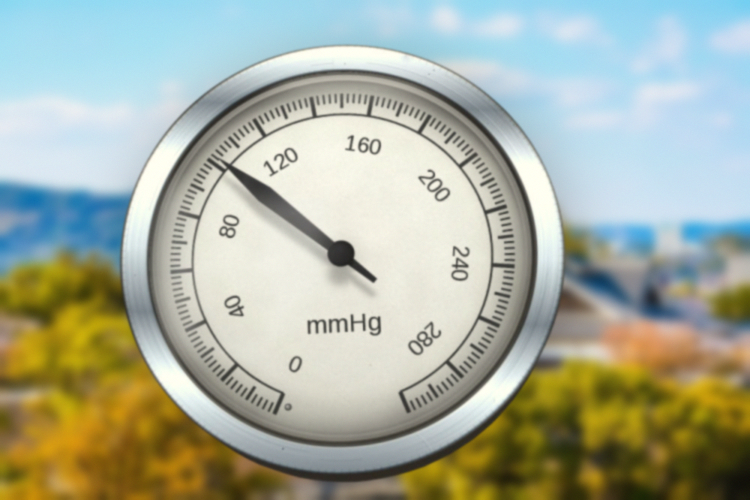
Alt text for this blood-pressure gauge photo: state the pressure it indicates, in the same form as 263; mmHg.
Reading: 102; mmHg
